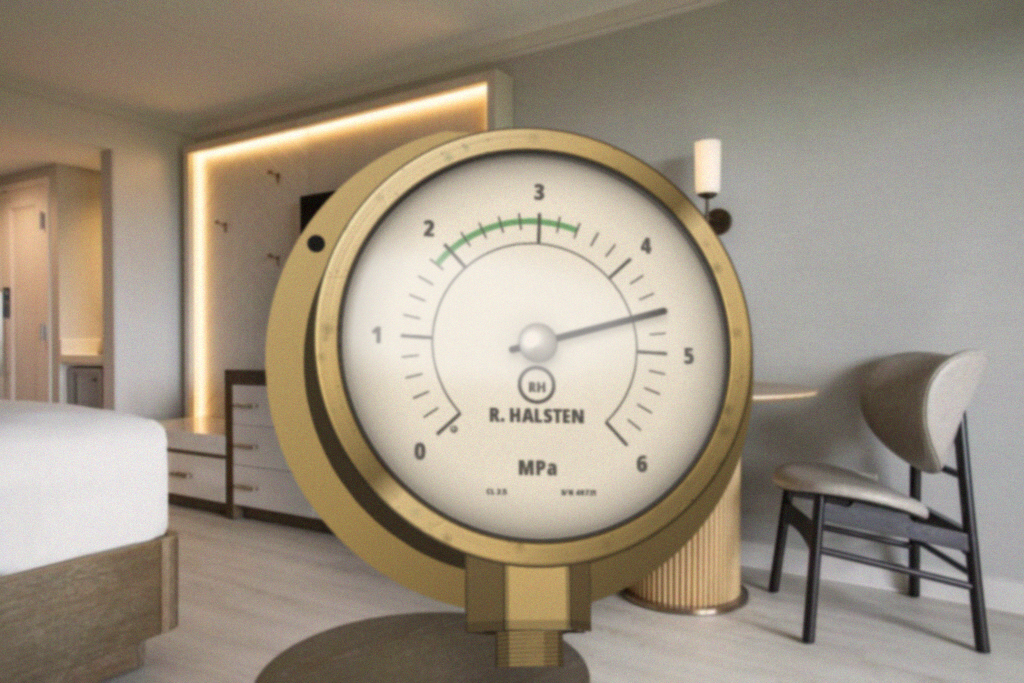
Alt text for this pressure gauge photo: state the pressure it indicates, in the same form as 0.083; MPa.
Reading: 4.6; MPa
